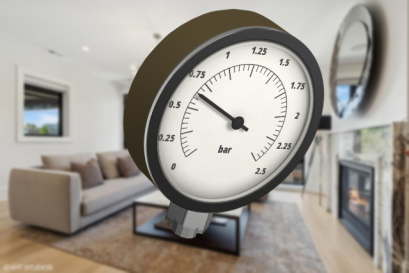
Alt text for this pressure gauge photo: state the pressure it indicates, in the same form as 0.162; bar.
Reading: 0.65; bar
